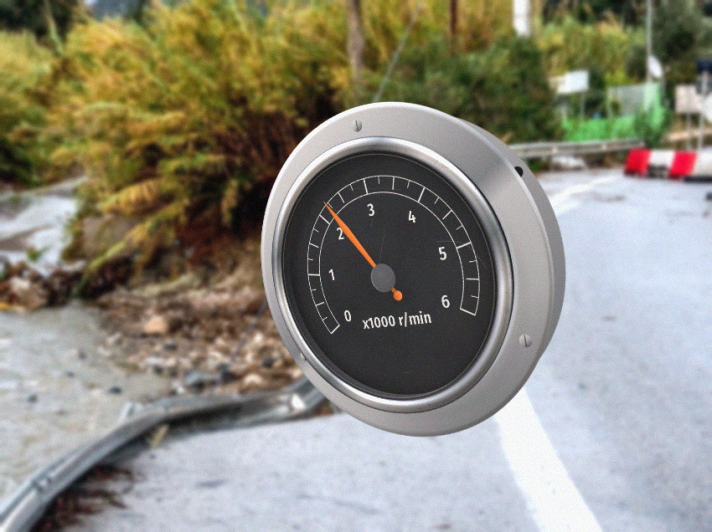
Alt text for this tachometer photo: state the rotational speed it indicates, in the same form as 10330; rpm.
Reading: 2250; rpm
